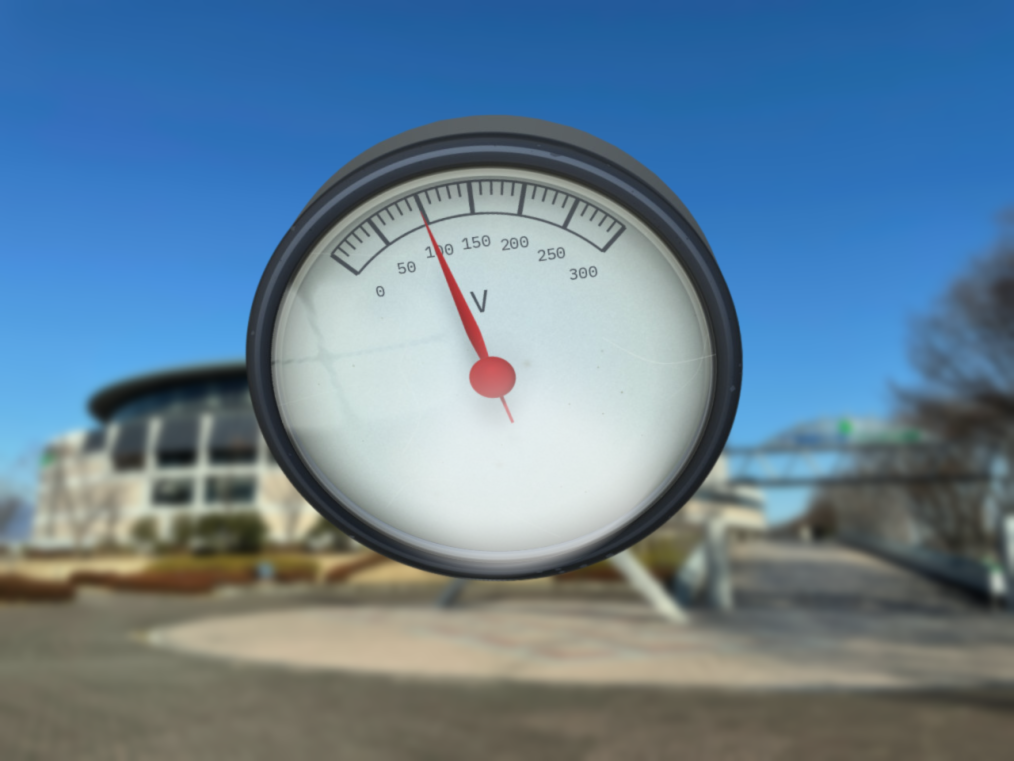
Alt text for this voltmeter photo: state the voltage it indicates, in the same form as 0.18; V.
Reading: 100; V
